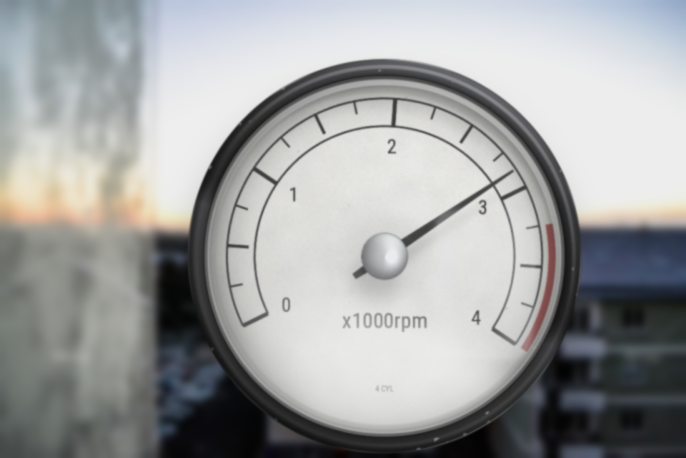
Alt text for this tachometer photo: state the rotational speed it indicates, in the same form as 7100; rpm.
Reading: 2875; rpm
